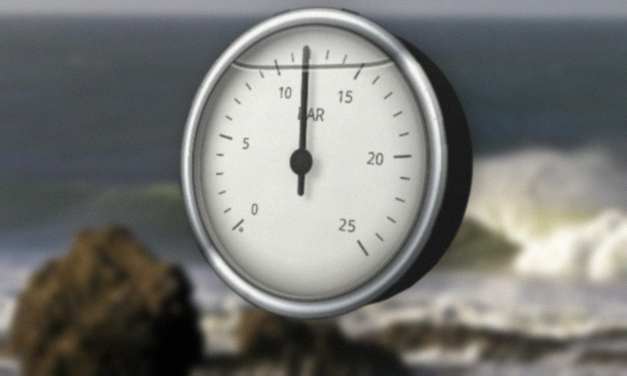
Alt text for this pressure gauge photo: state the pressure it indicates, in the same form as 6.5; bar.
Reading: 12; bar
